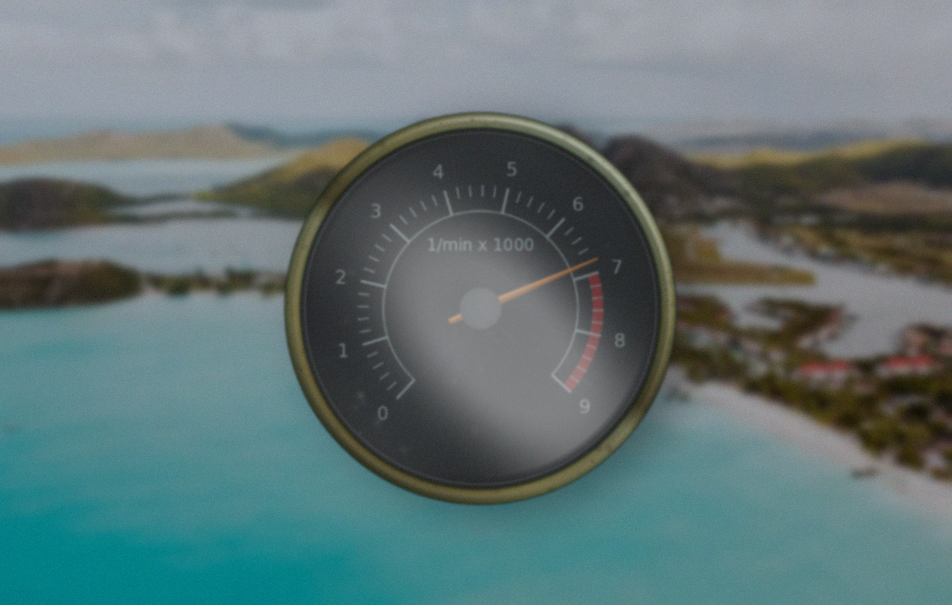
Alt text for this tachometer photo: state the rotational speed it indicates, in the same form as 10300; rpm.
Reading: 6800; rpm
